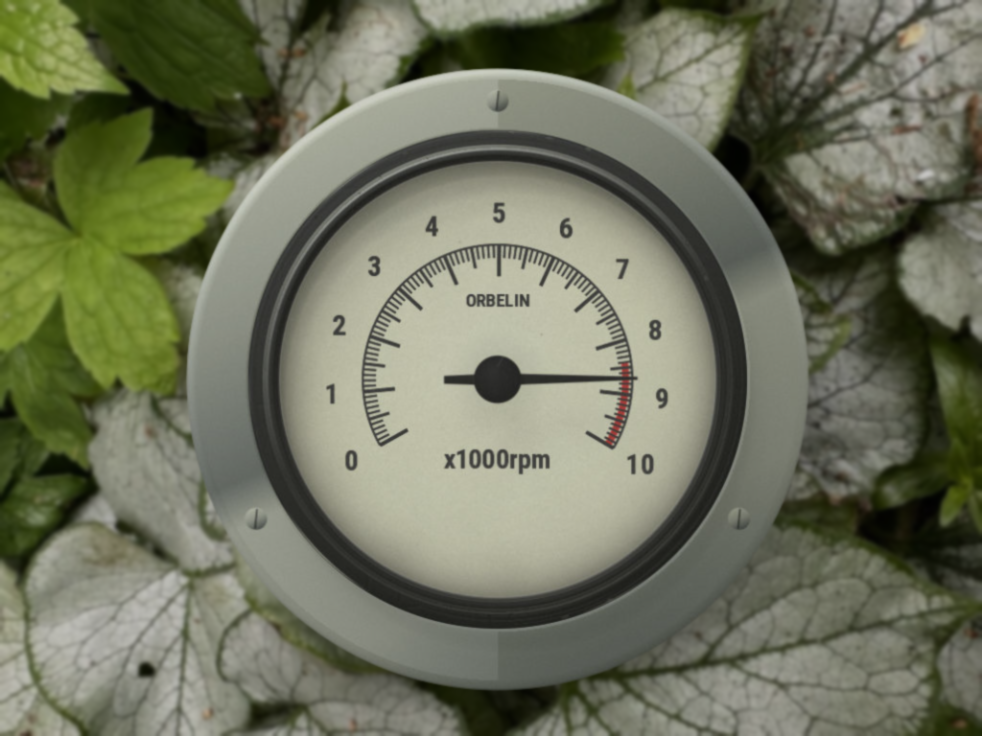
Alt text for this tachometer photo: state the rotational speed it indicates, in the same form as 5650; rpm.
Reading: 8700; rpm
